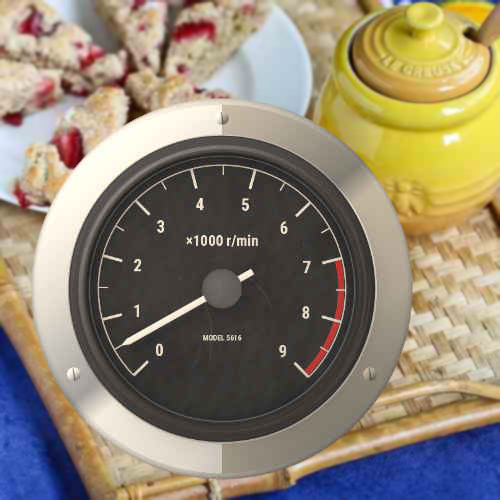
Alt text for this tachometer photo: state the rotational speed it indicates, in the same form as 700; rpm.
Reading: 500; rpm
